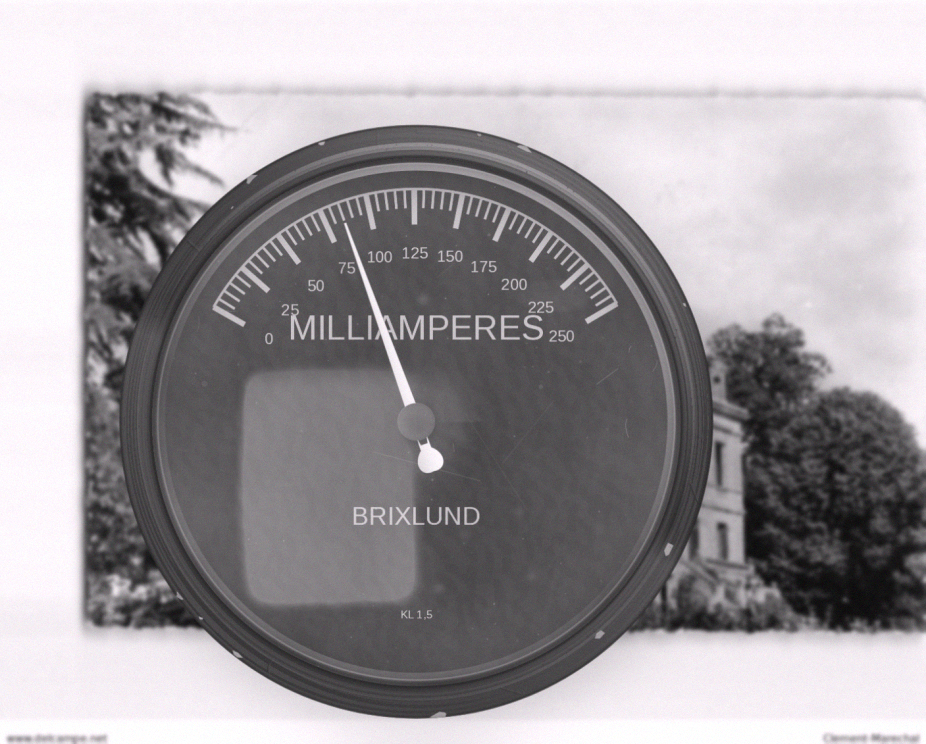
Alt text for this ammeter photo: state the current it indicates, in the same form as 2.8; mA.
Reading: 85; mA
